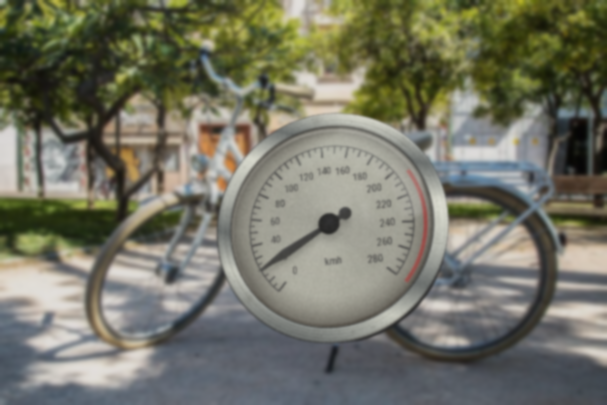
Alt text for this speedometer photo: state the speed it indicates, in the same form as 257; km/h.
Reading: 20; km/h
